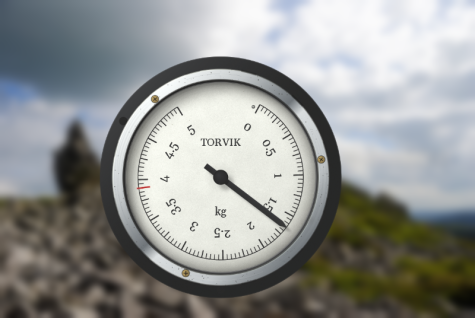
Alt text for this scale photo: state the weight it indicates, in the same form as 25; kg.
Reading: 1.65; kg
